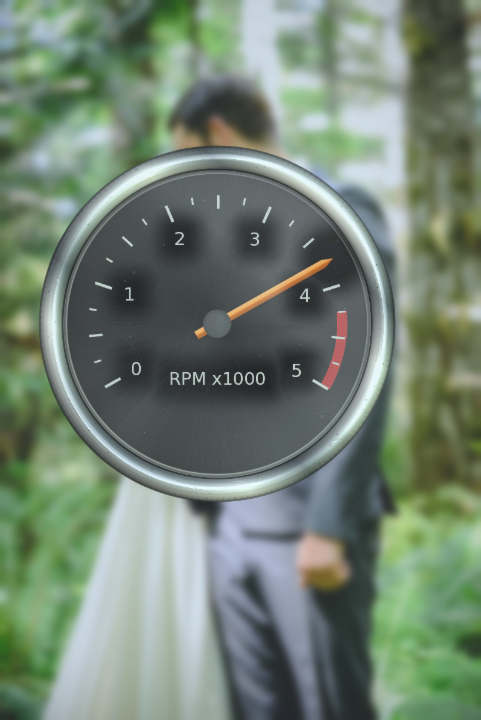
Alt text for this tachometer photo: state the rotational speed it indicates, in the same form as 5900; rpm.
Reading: 3750; rpm
